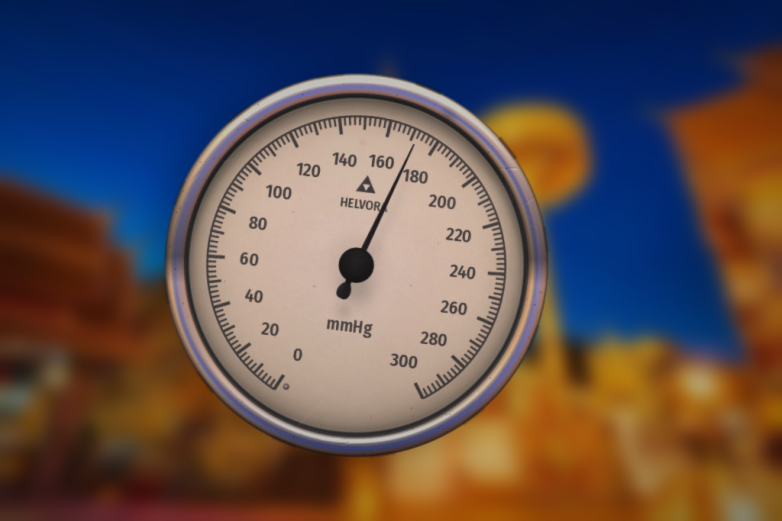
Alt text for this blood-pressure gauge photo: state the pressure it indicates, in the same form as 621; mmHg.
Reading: 172; mmHg
